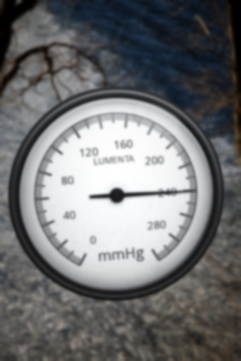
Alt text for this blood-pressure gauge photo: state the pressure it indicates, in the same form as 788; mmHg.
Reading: 240; mmHg
